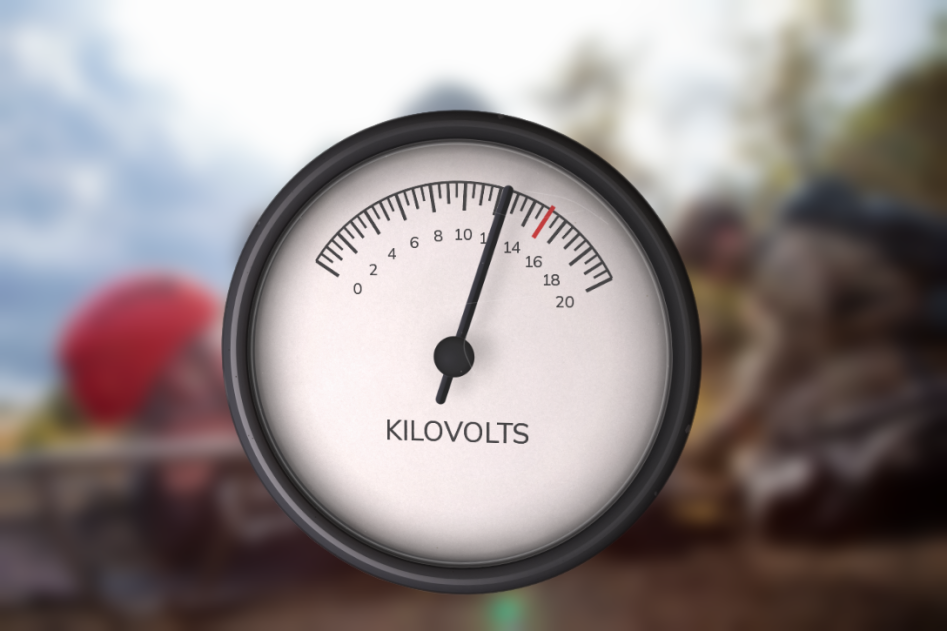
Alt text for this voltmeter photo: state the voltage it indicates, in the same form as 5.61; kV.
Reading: 12.5; kV
